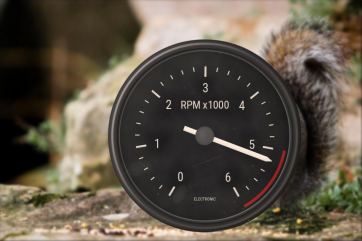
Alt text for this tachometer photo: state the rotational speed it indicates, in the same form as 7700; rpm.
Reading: 5200; rpm
